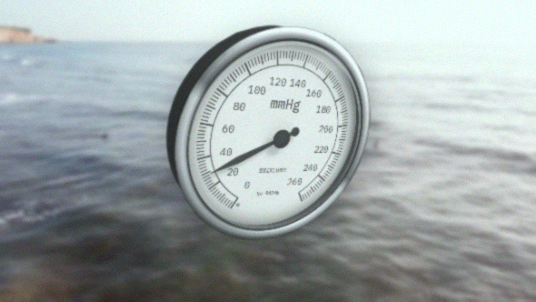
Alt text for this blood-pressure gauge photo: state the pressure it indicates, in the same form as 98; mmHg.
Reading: 30; mmHg
